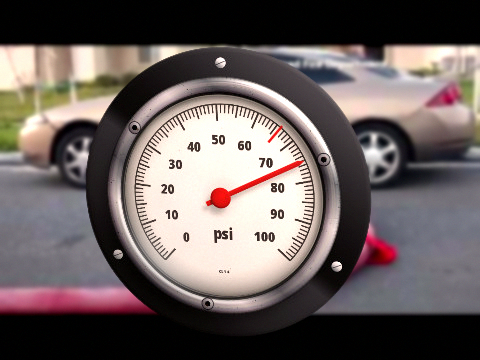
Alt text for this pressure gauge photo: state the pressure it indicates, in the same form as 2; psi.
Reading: 75; psi
